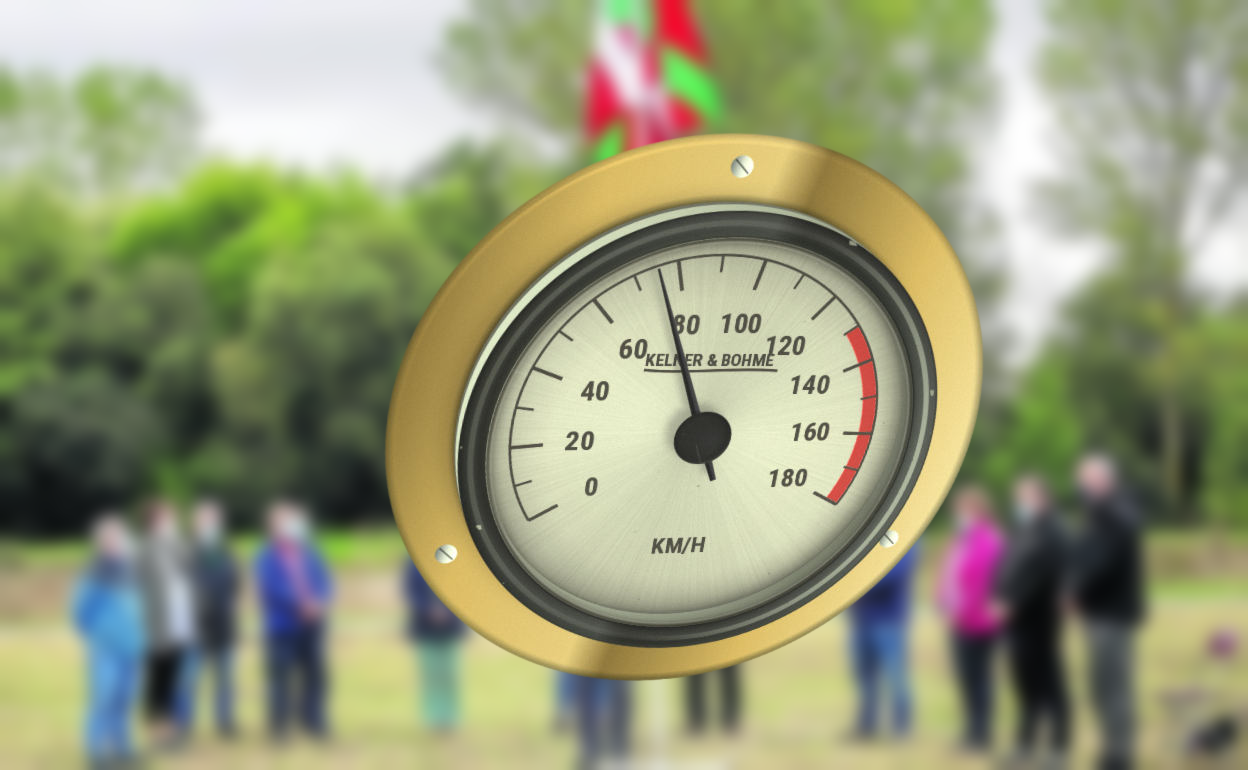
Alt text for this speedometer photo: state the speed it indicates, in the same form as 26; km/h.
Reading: 75; km/h
